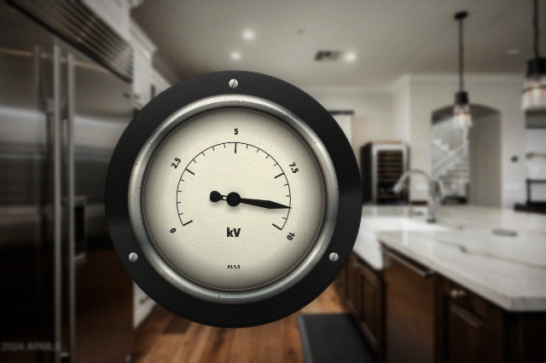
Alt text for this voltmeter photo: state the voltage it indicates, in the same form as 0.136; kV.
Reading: 9; kV
